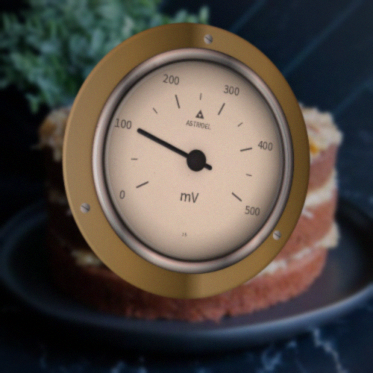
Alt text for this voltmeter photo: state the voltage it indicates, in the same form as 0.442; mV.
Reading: 100; mV
